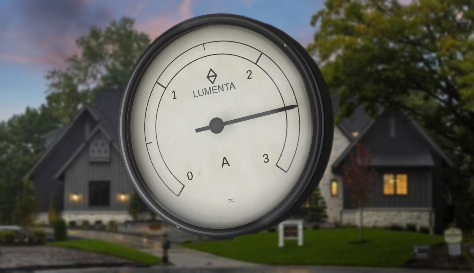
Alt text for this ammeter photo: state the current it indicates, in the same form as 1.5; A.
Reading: 2.5; A
